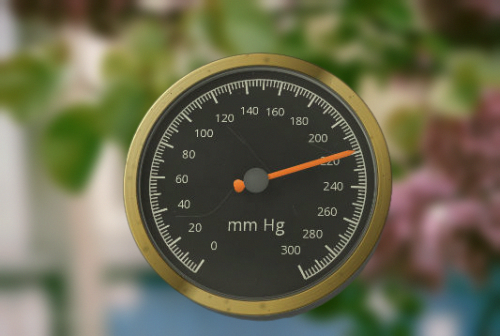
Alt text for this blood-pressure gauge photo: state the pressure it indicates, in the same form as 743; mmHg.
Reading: 220; mmHg
